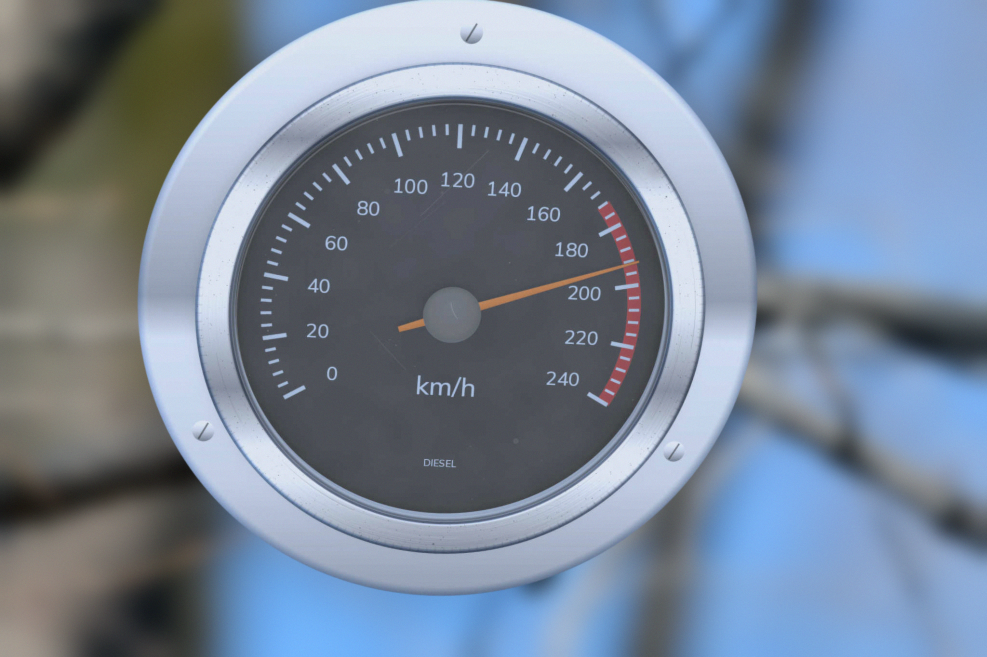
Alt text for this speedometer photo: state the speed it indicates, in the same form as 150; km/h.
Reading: 192; km/h
